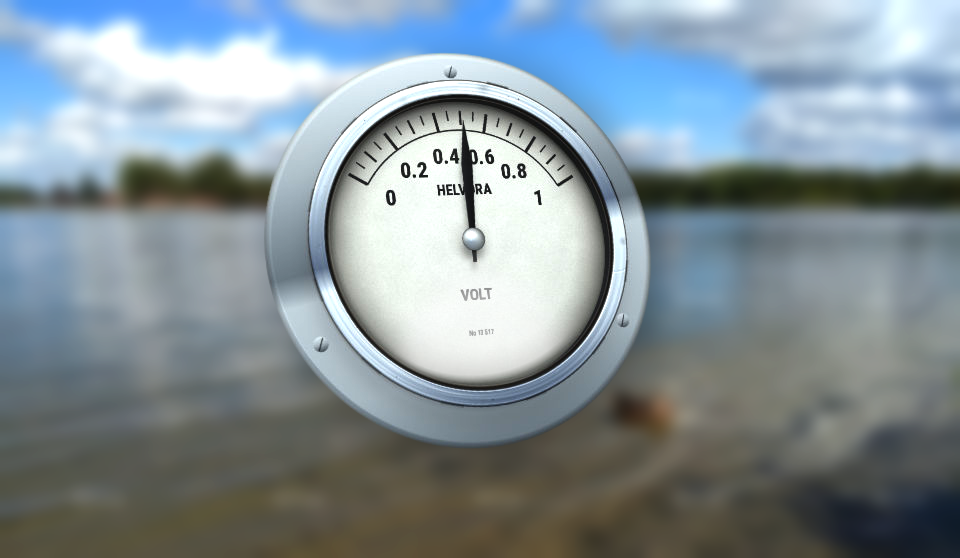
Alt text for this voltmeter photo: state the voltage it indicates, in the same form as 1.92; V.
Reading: 0.5; V
